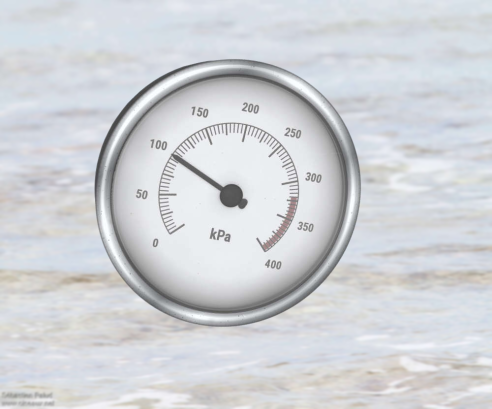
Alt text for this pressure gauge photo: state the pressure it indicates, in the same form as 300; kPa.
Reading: 100; kPa
